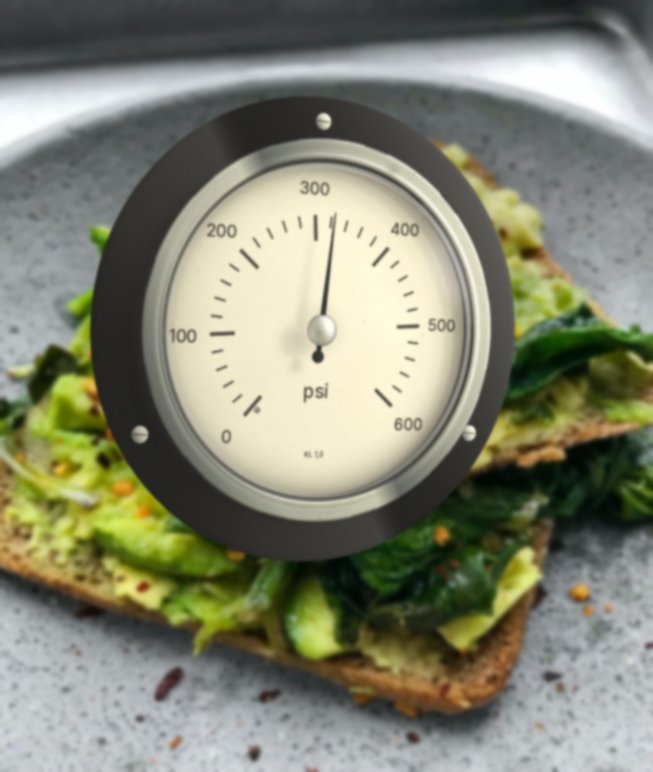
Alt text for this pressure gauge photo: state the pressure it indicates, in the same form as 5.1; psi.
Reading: 320; psi
